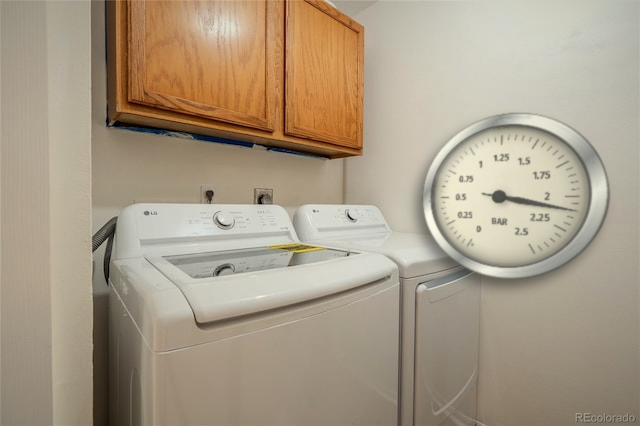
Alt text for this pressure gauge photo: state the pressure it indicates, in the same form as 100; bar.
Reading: 2.1; bar
